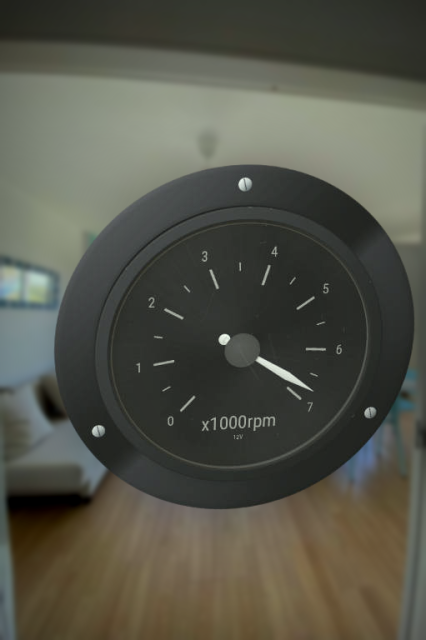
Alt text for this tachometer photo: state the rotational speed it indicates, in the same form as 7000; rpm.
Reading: 6750; rpm
